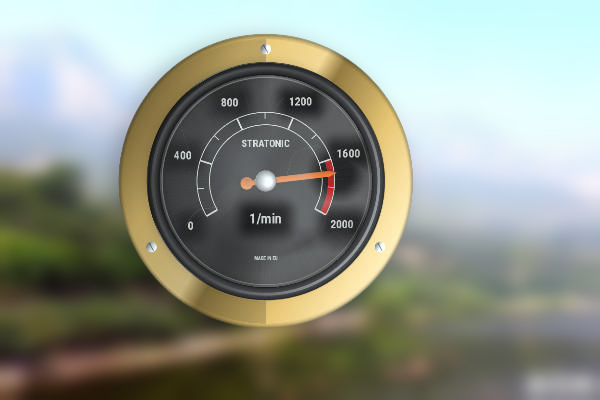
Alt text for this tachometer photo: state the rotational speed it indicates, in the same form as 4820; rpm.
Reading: 1700; rpm
